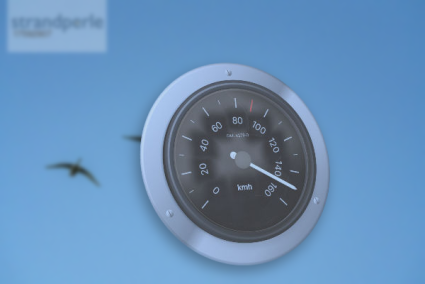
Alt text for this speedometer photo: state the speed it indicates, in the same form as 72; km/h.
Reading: 150; km/h
